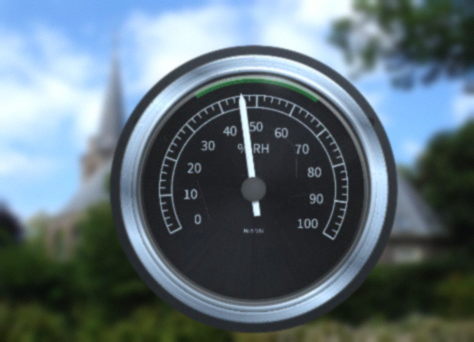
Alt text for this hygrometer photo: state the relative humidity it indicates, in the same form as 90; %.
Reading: 46; %
